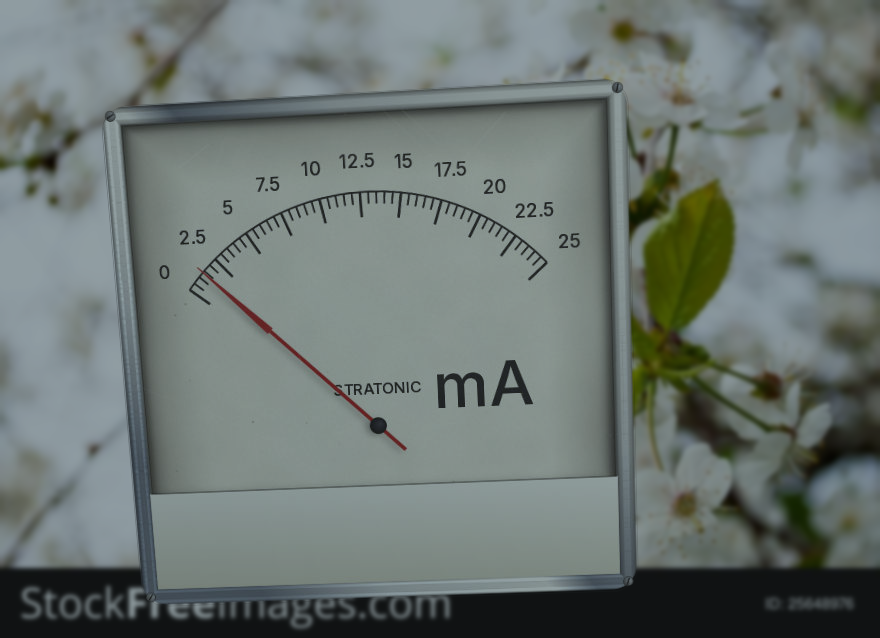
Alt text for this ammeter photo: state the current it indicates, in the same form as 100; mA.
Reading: 1.5; mA
